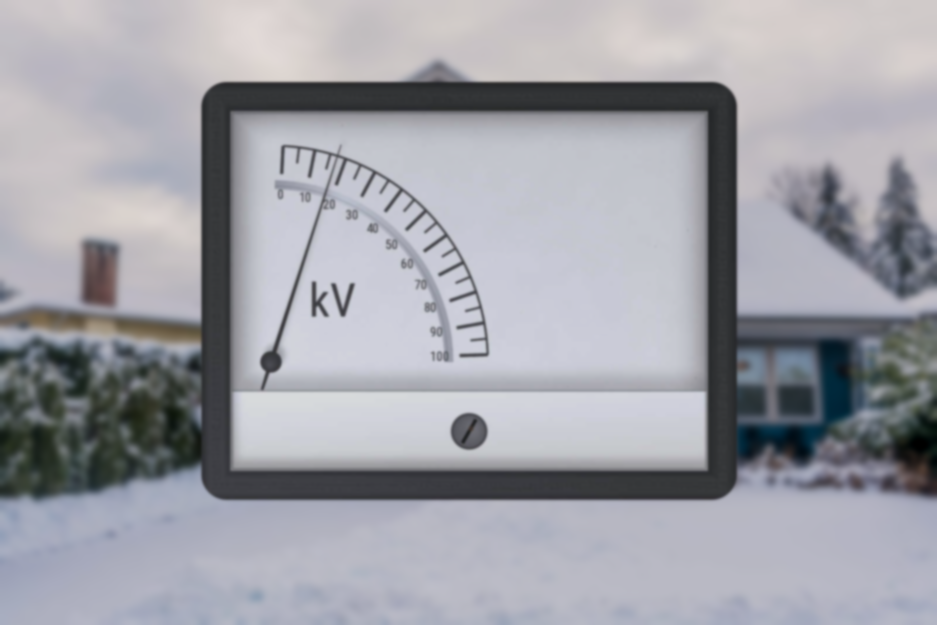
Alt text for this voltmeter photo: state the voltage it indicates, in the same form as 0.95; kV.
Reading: 17.5; kV
